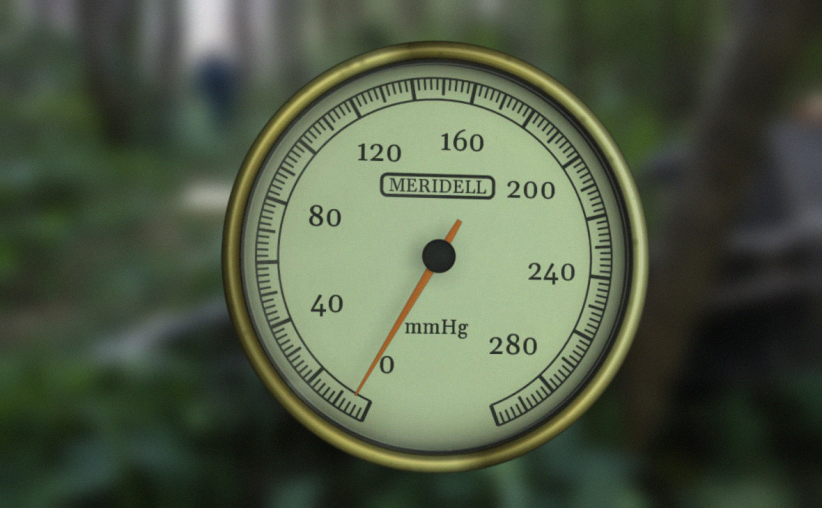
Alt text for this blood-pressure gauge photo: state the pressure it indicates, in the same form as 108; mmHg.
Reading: 6; mmHg
